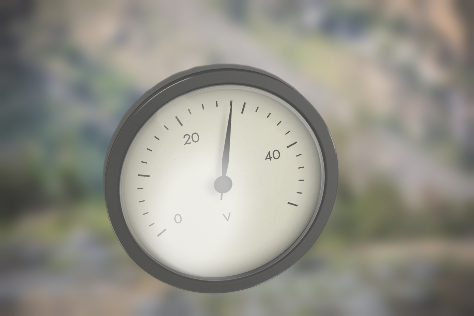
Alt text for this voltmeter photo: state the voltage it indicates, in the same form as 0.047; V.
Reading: 28; V
